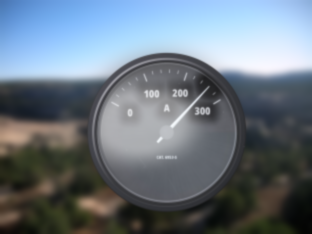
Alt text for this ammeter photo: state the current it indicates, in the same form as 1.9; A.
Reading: 260; A
